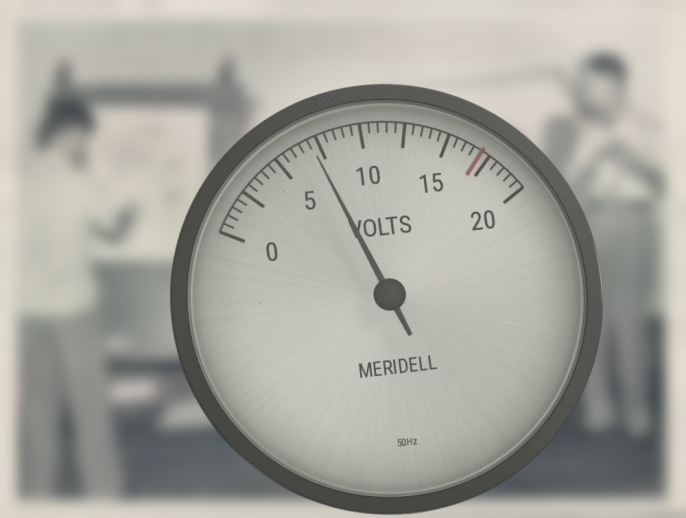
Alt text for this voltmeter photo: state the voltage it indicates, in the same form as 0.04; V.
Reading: 7; V
